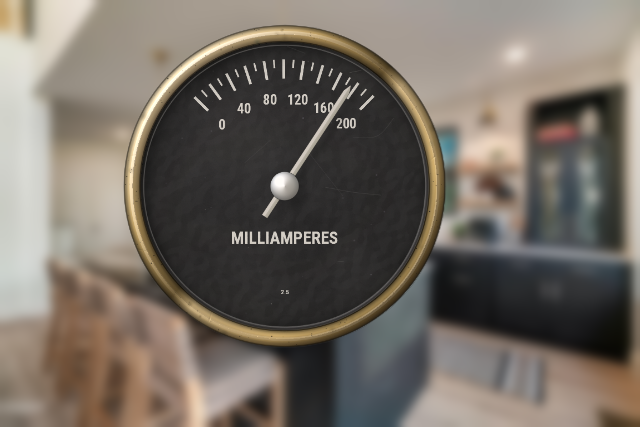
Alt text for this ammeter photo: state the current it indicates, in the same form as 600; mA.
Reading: 175; mA
